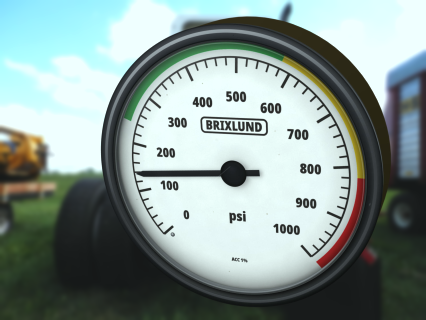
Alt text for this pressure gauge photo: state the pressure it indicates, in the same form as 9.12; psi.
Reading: 140; psi
